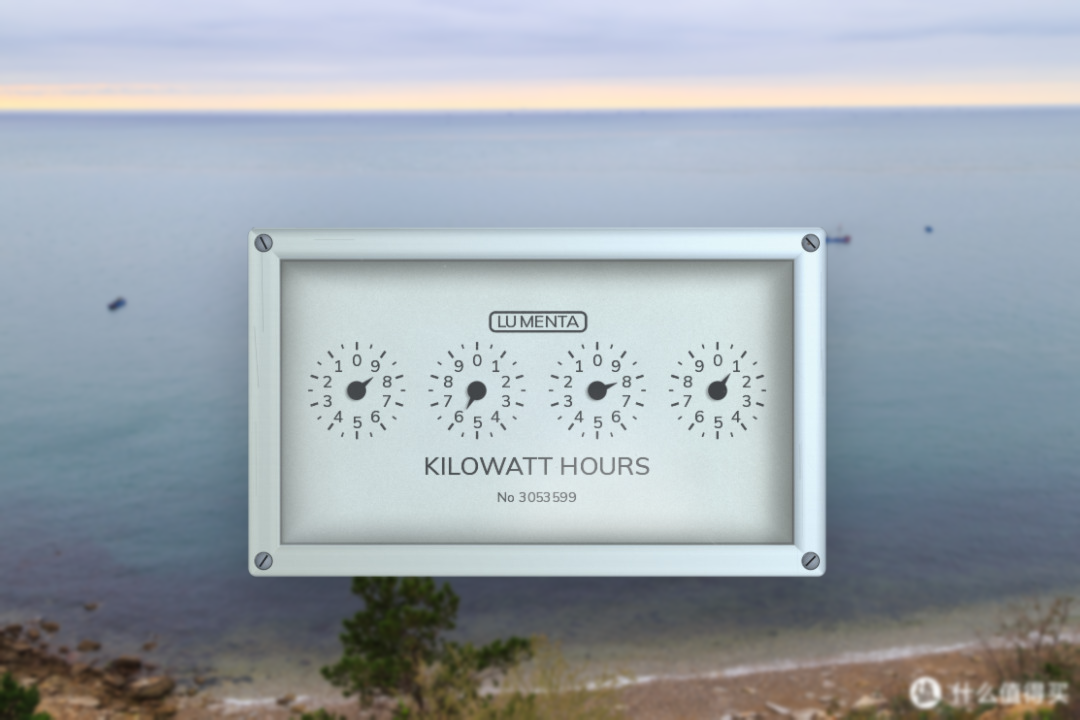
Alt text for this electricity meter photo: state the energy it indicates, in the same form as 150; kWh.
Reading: 8581; kWh
